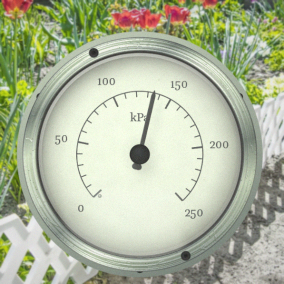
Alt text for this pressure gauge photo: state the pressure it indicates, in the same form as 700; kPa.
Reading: 135; kPa
